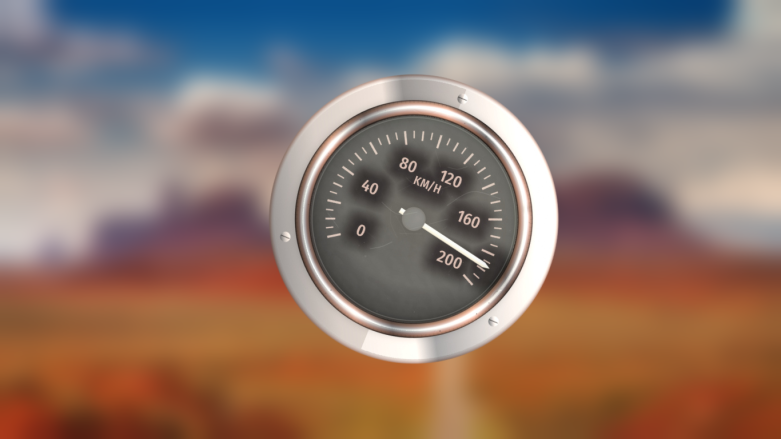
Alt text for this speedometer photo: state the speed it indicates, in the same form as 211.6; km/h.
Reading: 187.5; km/h
